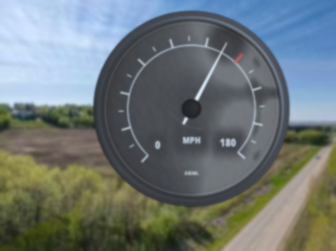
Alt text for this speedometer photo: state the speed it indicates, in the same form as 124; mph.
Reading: 110; mph
